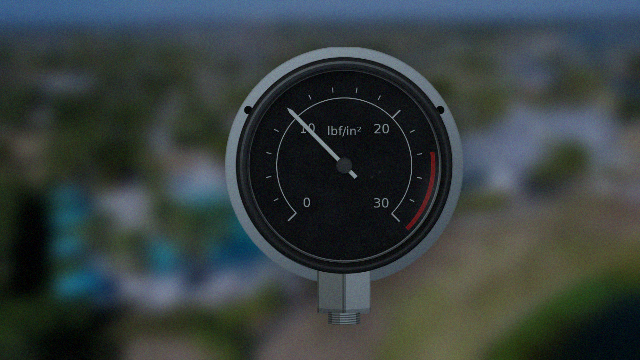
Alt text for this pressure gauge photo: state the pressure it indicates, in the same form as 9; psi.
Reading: 10; psi
